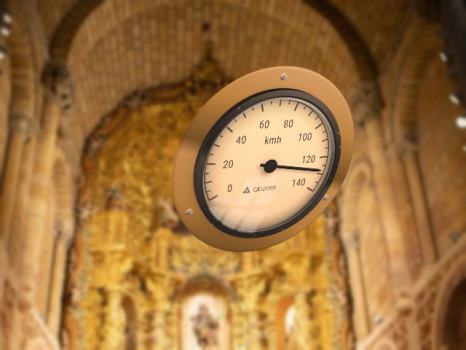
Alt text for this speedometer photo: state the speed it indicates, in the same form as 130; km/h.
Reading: 127.5; km/h
